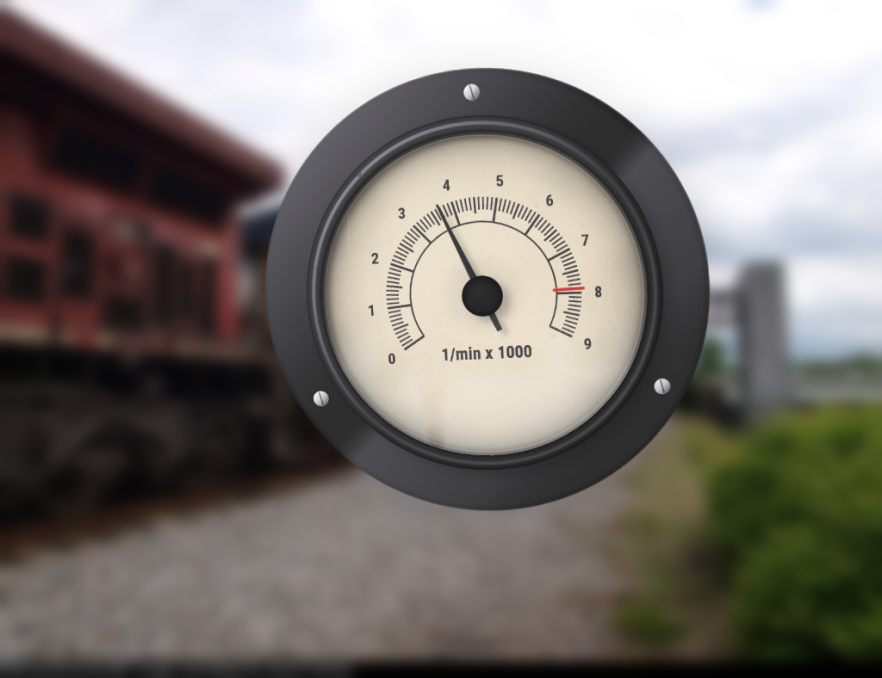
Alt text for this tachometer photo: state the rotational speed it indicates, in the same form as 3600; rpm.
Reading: 3700; rpm
